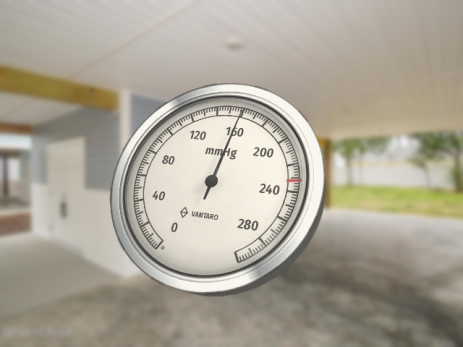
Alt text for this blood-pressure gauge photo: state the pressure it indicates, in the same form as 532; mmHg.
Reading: 160; mmHg
